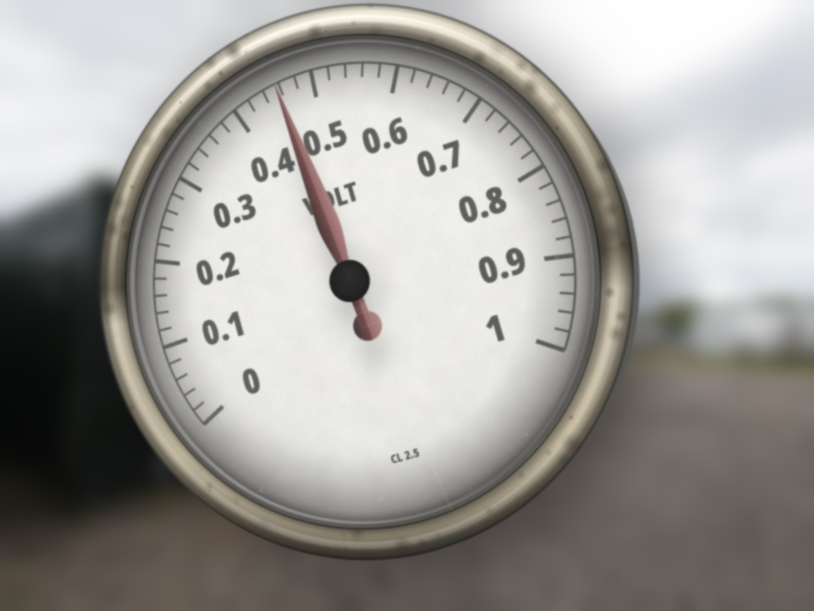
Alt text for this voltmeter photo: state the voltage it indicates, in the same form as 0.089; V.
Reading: 0.46; V
